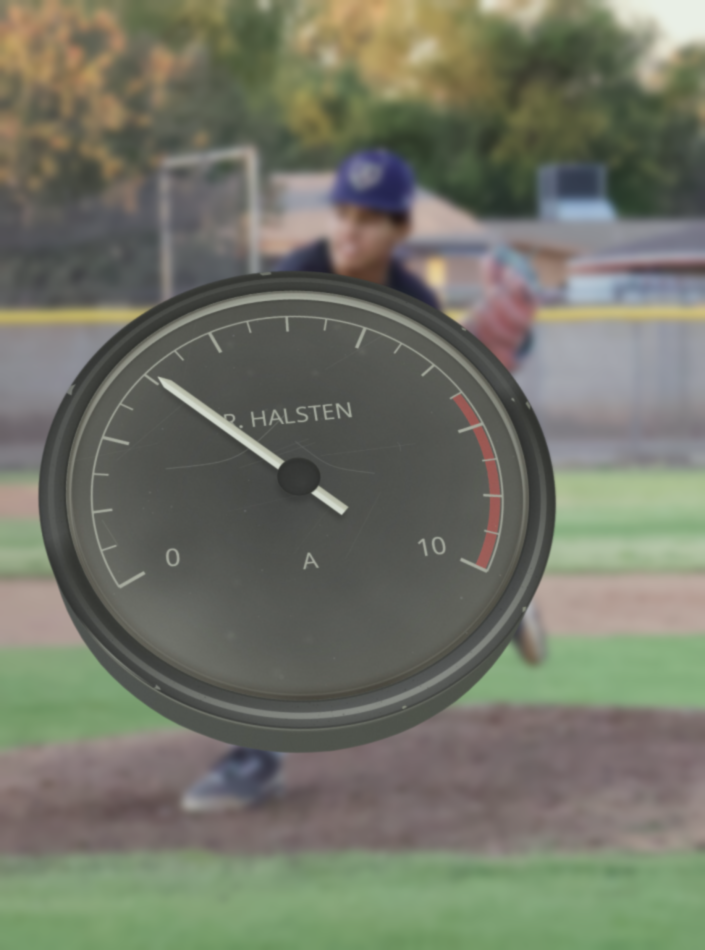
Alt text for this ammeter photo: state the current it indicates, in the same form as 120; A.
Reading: 3; A
